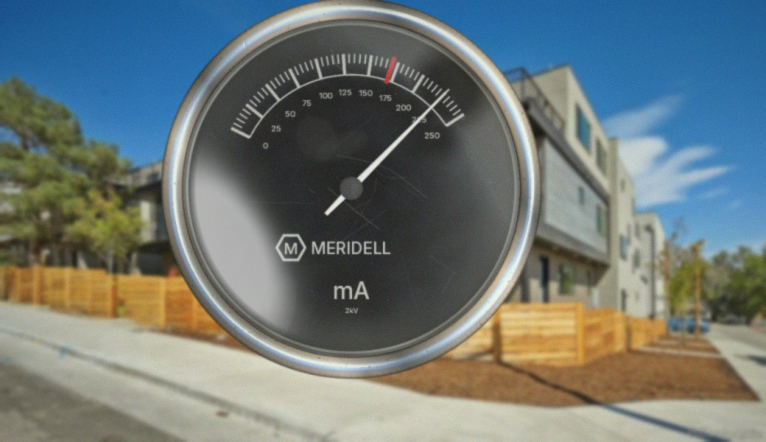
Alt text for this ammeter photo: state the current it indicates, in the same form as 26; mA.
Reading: 225; mA
